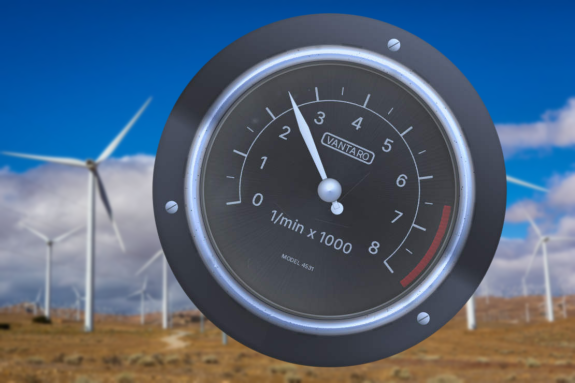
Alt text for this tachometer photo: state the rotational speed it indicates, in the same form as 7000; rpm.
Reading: 2500; rpm
